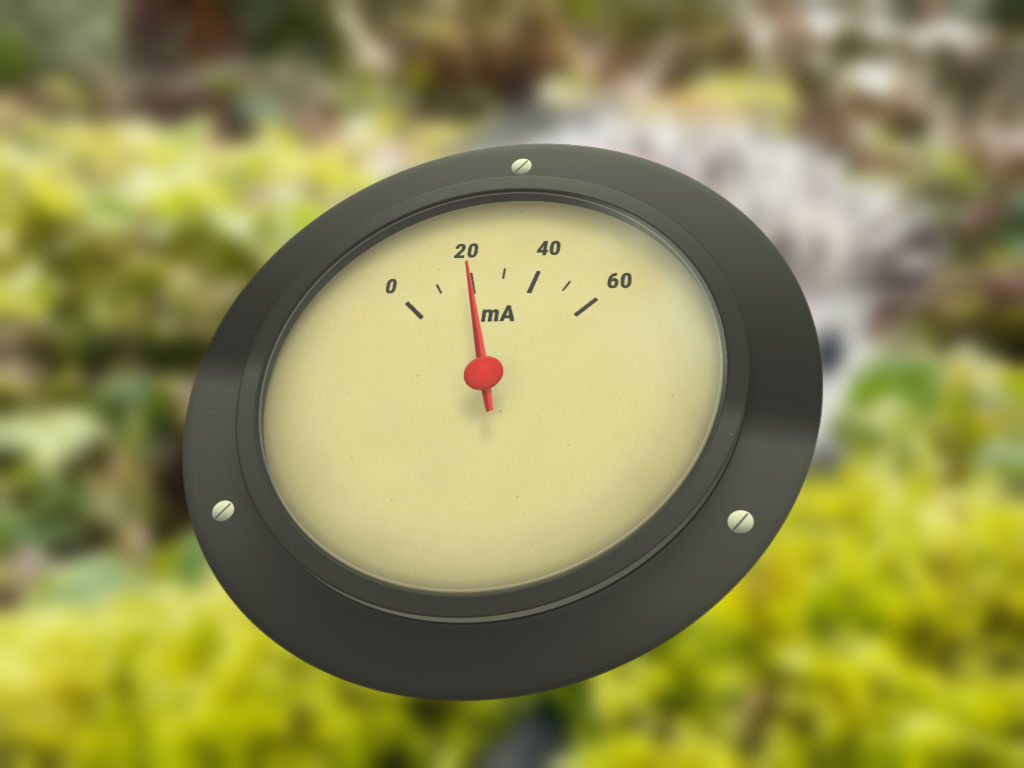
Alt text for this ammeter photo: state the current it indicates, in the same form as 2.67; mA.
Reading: 20; mA
